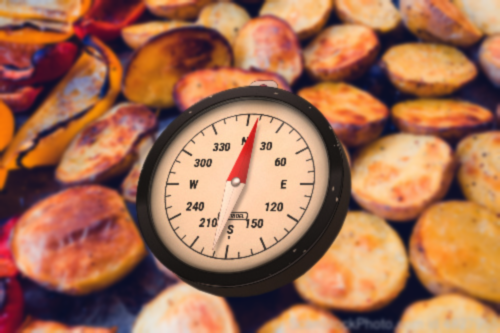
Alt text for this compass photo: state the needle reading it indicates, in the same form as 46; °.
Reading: 10; °
